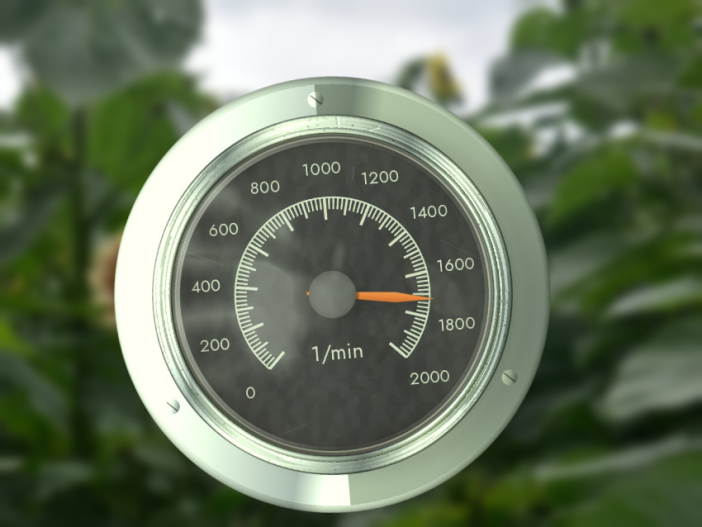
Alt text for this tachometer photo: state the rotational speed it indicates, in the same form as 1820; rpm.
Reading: 1720; rpm
